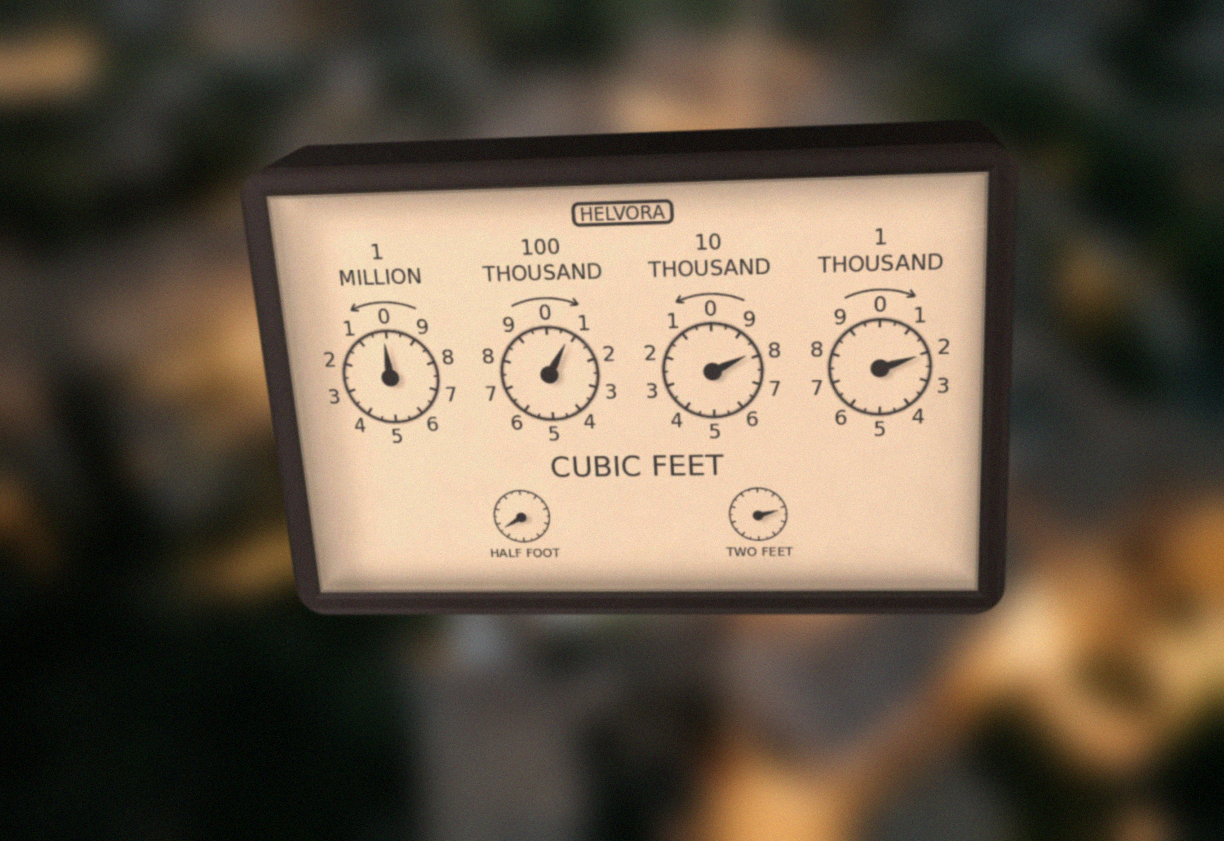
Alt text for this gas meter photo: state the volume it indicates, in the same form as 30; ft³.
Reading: 8200; ft³
